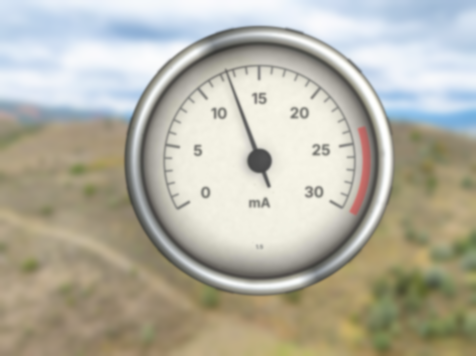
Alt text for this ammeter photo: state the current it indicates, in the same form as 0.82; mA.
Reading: 12.5; mA
